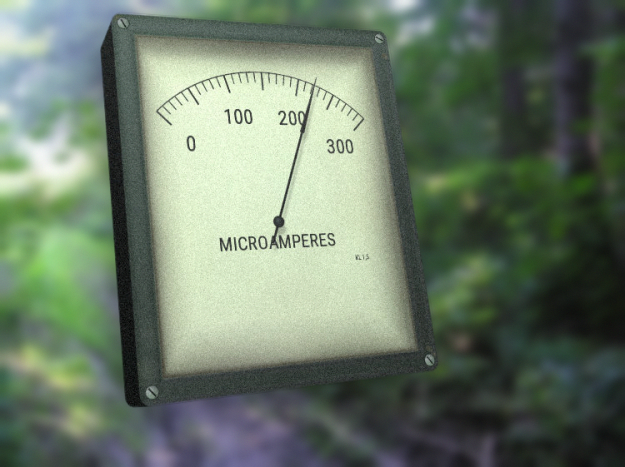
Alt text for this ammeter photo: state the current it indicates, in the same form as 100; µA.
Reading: 220; µA
